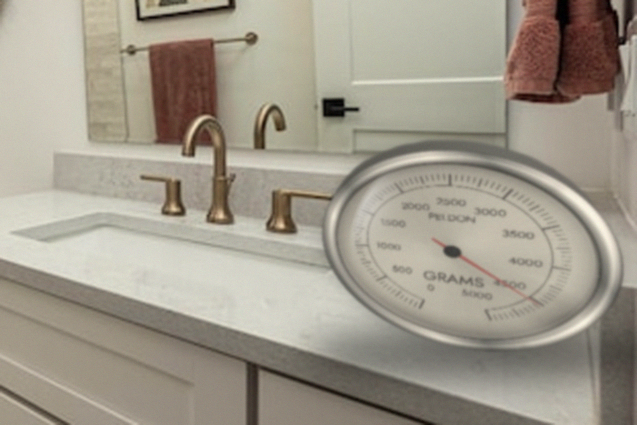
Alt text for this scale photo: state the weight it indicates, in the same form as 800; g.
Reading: 4500; g
